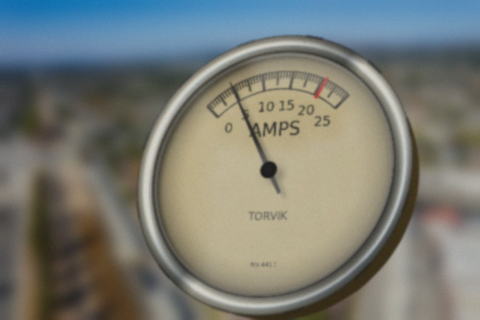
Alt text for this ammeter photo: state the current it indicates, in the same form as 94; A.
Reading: 5; A
